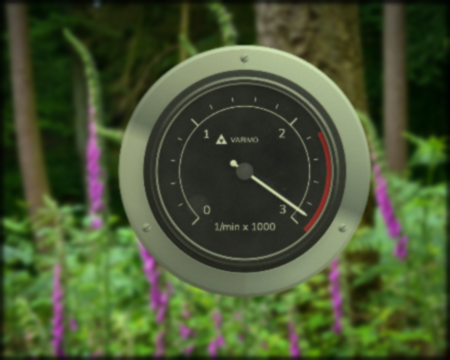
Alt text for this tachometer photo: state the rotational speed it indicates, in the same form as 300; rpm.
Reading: 2900; rpm
